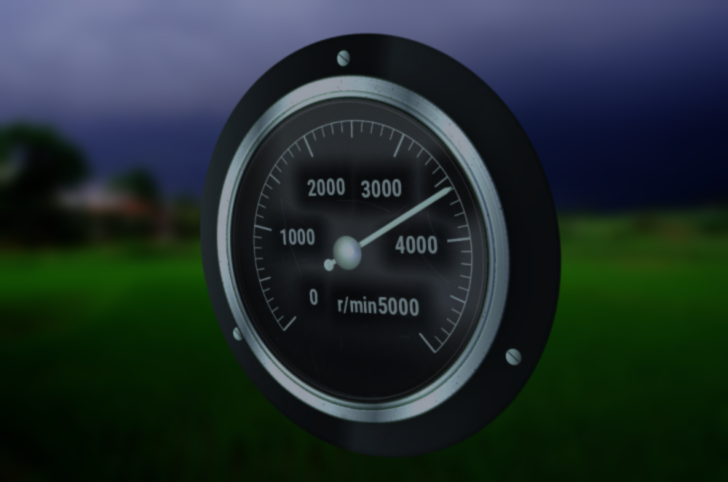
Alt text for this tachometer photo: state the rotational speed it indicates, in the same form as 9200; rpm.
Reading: 3600; rpm
